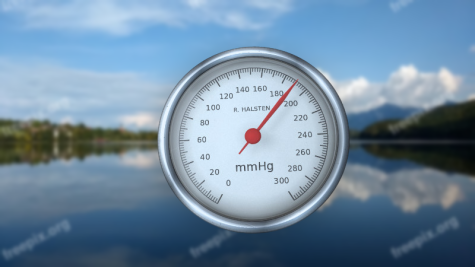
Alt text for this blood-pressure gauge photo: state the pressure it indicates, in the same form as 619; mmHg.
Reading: 190; mmHg
